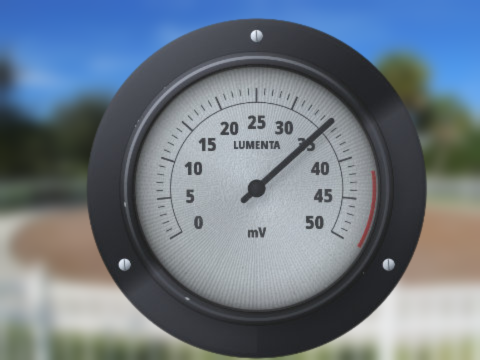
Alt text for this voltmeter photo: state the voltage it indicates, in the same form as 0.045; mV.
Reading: 35; mV
